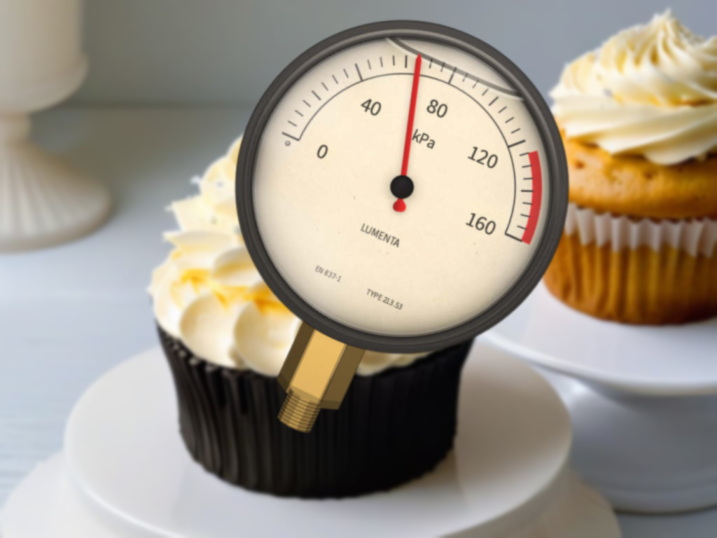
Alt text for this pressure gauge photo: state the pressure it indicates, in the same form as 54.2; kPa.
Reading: 65; kPa
